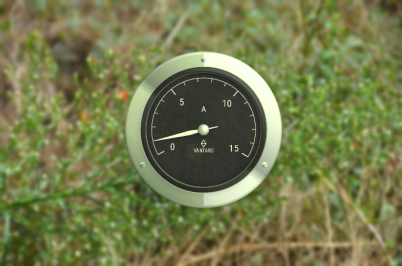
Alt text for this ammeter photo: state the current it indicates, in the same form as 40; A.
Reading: 1; A
